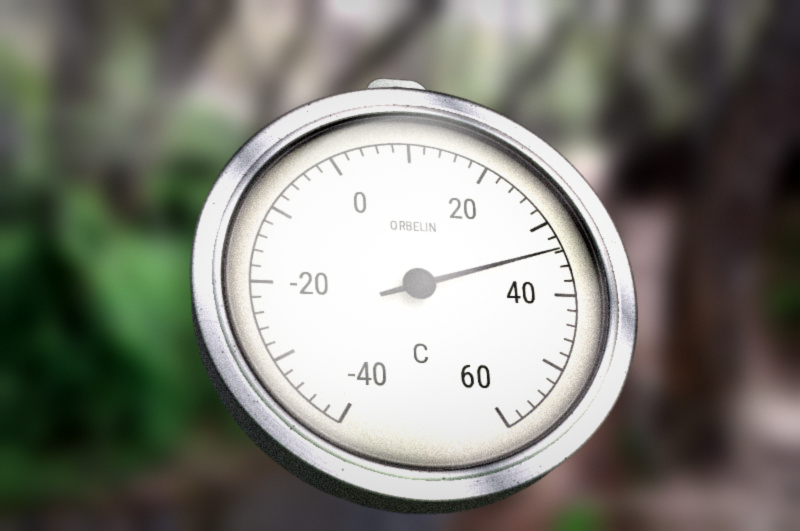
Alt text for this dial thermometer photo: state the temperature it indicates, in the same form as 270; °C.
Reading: 34; °C
